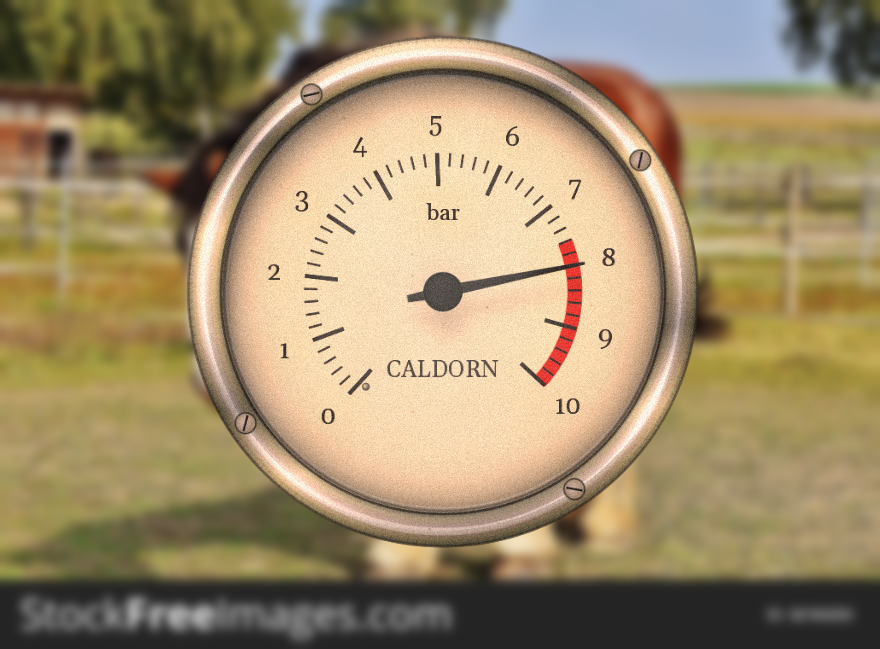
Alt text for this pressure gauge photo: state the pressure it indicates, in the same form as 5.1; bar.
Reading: 8; bar
